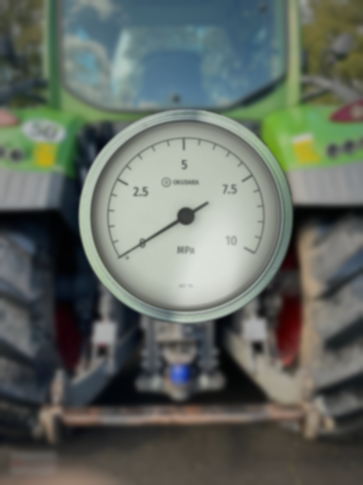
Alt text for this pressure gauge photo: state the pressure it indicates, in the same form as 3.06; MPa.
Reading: 0; MPa
